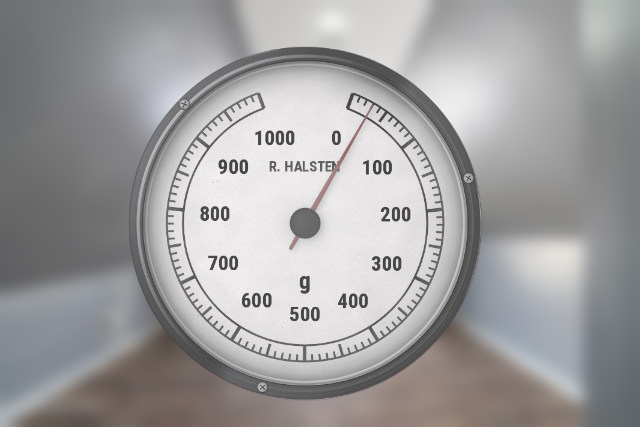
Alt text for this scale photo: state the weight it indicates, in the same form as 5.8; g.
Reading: 30; g
